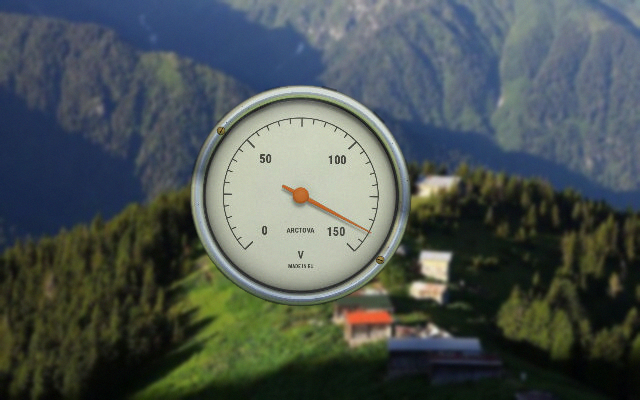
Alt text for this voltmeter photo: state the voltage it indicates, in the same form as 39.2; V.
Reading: 140; V
